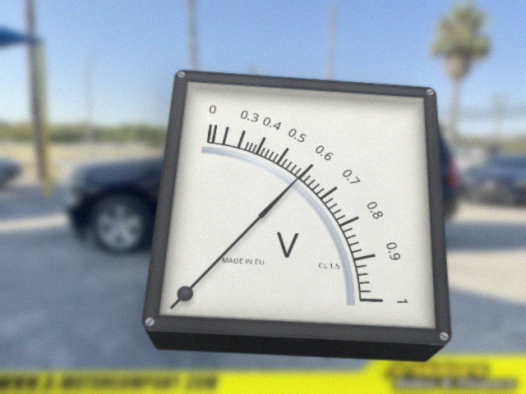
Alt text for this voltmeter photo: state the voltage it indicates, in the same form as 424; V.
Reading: 0.6; V
